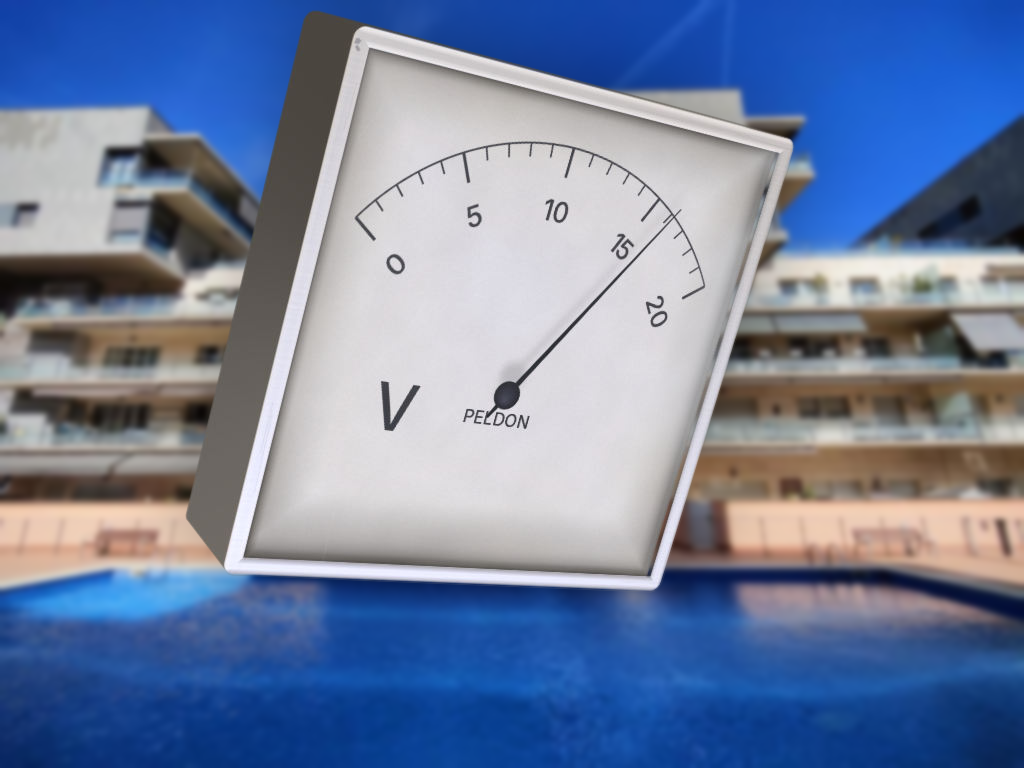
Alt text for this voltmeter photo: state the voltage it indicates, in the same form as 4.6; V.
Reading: 16; V
